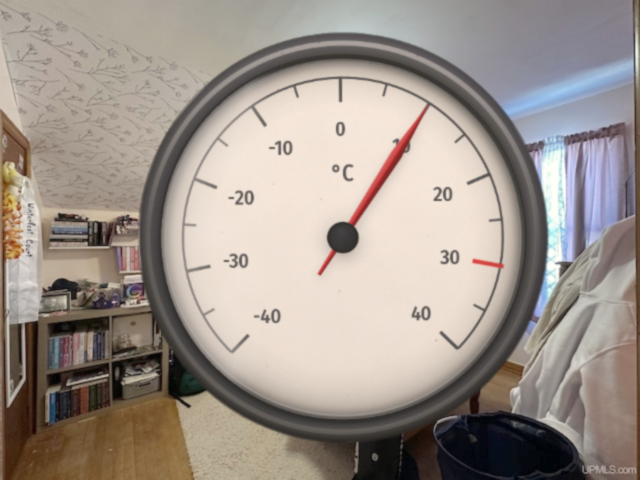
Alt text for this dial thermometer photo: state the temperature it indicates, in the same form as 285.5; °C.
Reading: 10; °C
